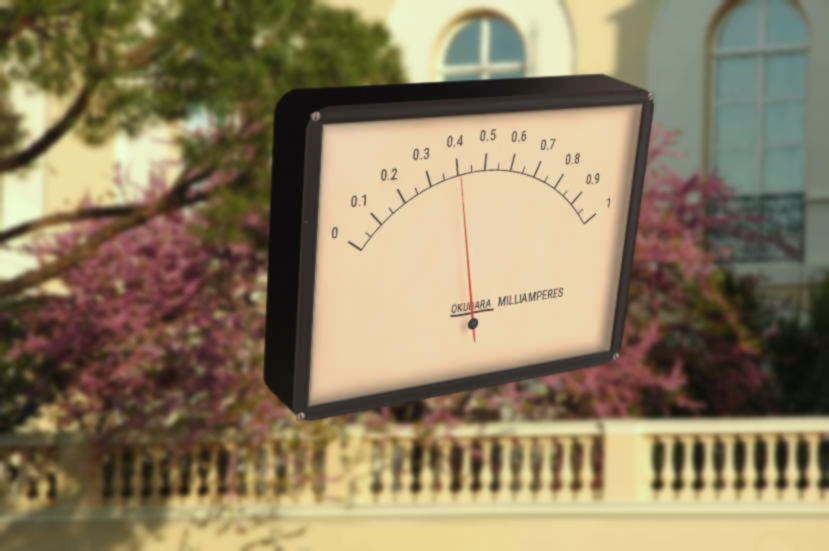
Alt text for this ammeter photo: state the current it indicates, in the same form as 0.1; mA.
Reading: 0.4; mA
